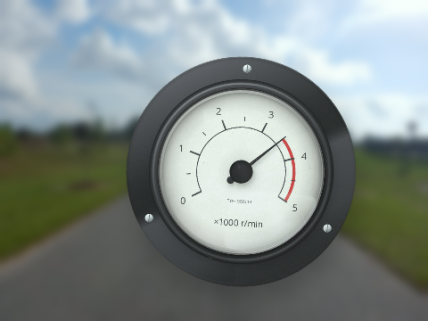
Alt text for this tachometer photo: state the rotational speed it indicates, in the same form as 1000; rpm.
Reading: 3500; rpm
